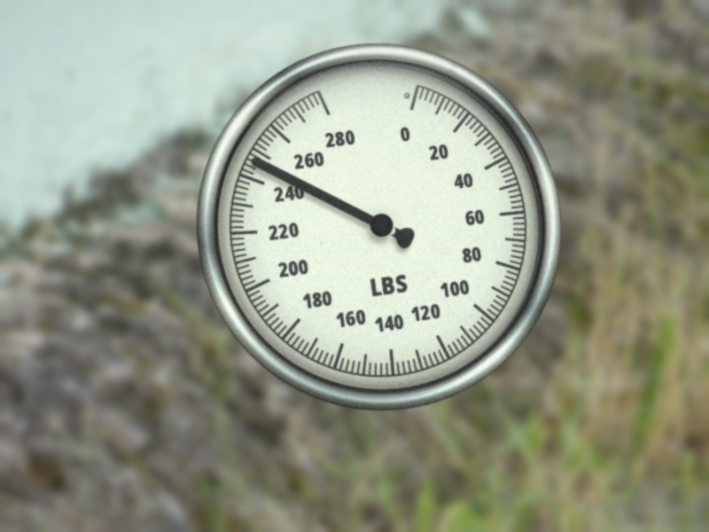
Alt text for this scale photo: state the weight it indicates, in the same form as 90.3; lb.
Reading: 246; lb
